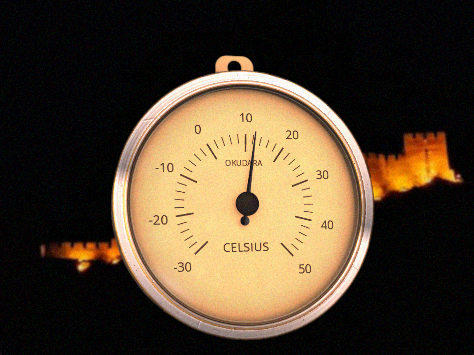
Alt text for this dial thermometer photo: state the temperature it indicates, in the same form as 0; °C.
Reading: 12; °C
